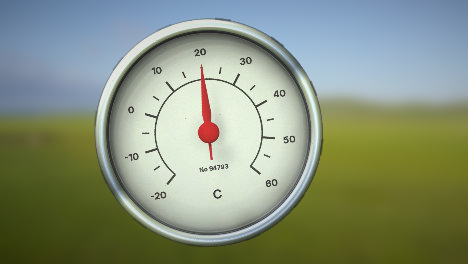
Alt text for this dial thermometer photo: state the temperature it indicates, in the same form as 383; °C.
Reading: 20; °C
